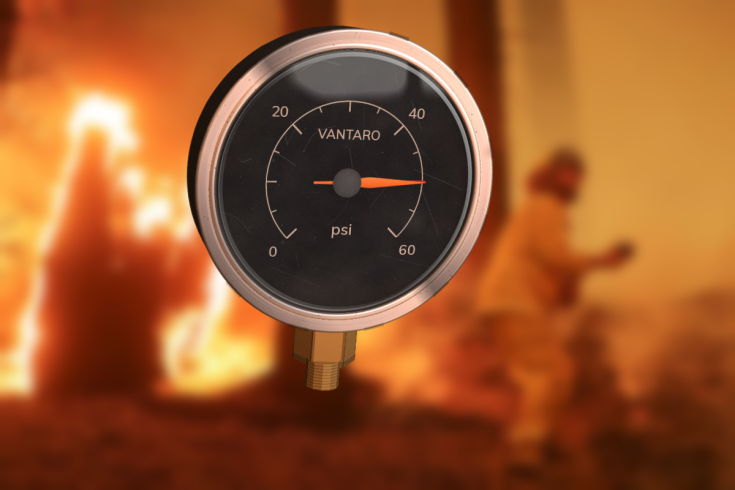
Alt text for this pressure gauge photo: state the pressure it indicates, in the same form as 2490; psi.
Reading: 50; psi
